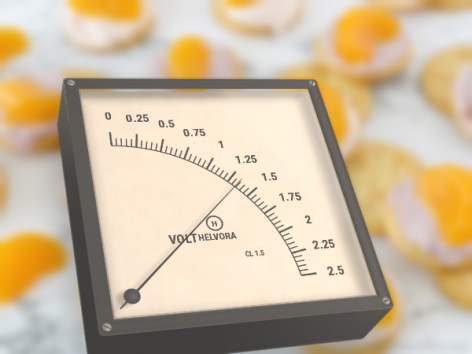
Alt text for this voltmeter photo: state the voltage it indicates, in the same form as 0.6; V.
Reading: 1.35; V
